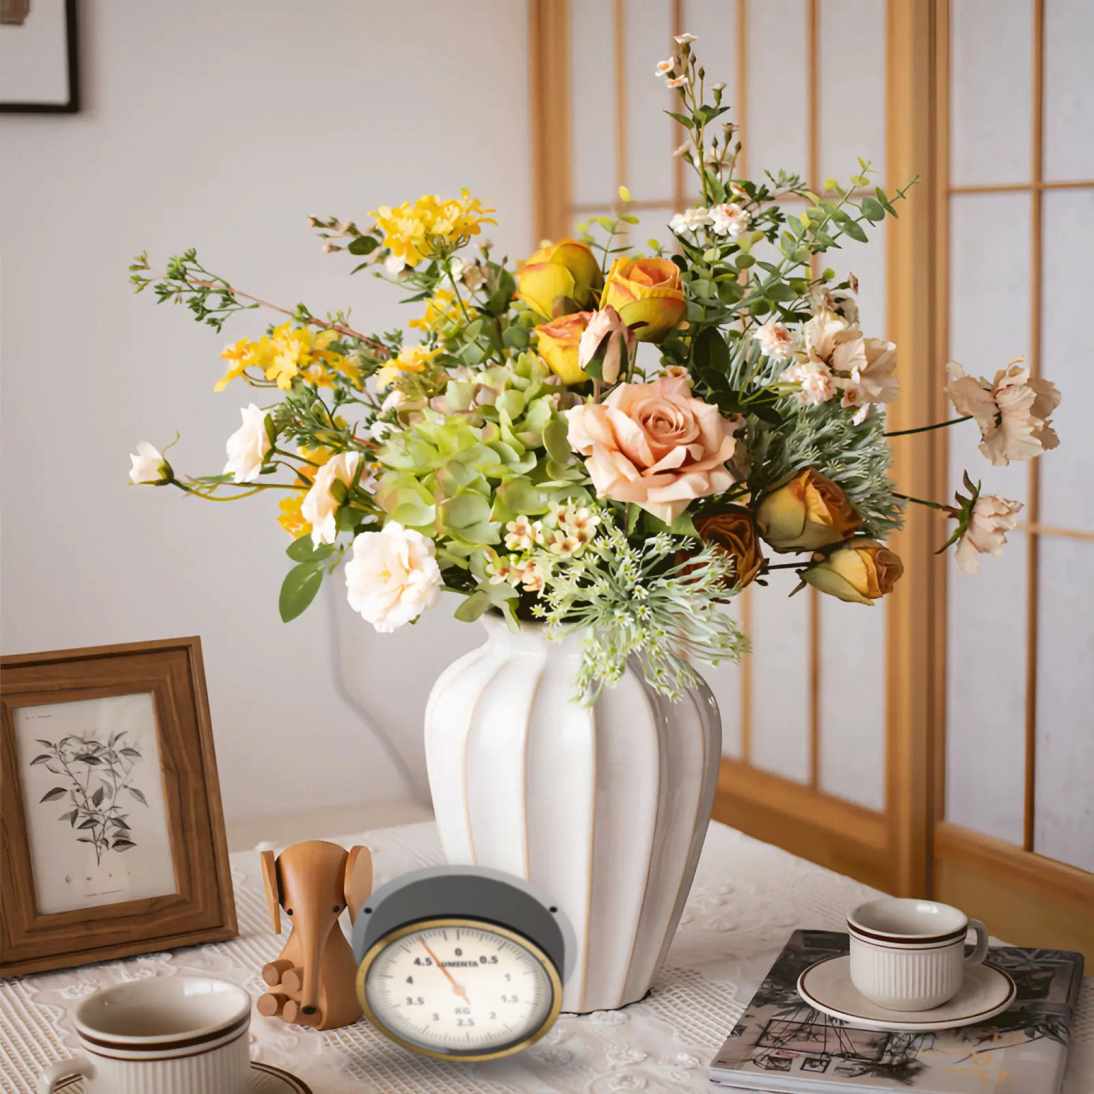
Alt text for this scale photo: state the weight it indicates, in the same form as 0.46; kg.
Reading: 4.75; kg
